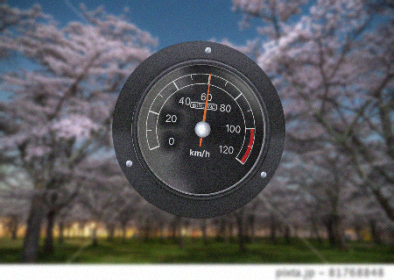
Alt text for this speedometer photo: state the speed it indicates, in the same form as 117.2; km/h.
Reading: 60; km/h
